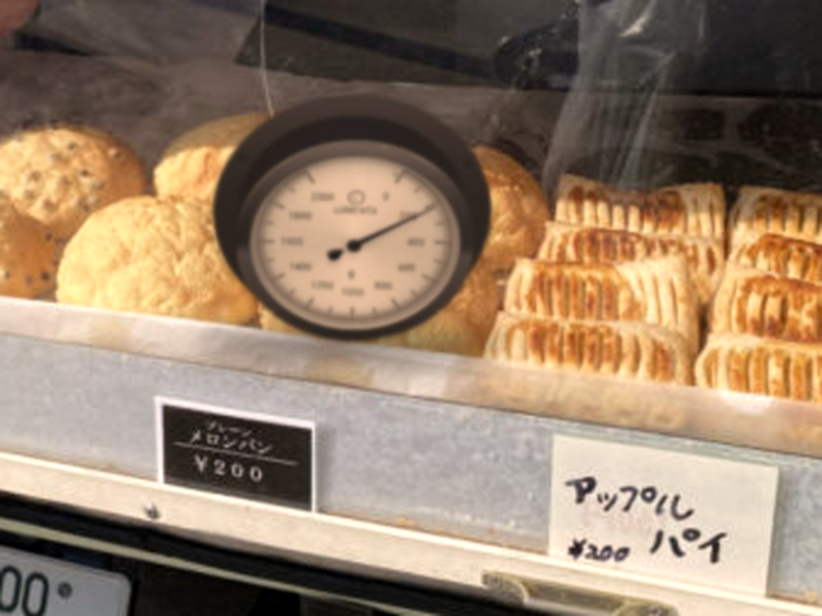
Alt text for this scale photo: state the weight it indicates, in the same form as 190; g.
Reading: 200; g
